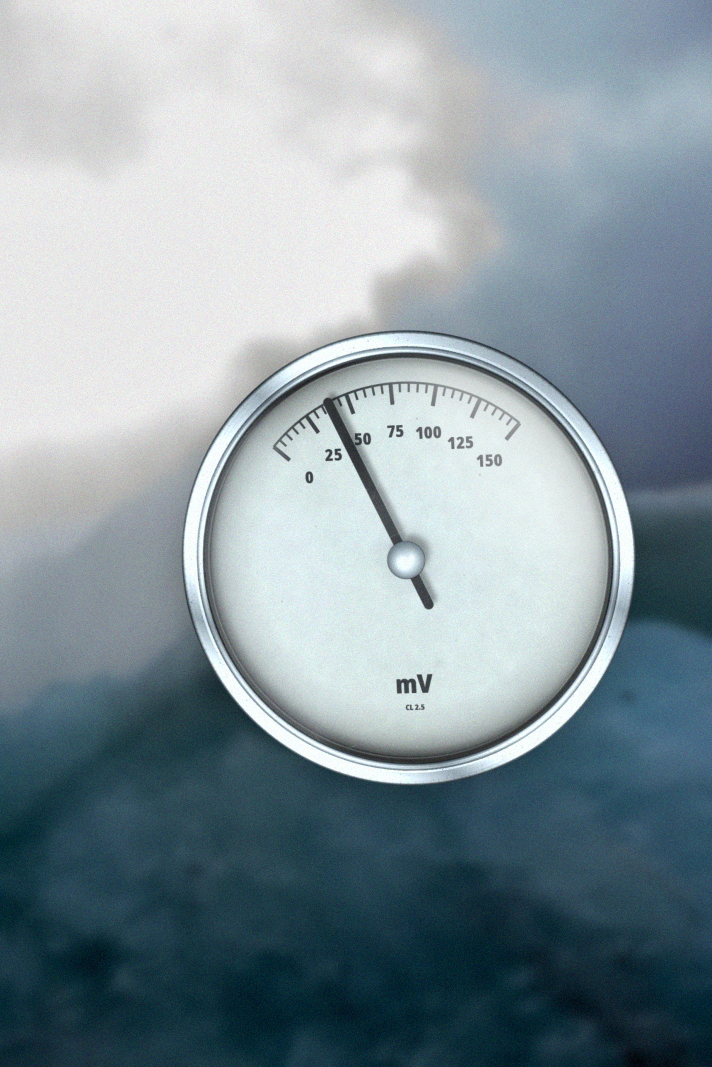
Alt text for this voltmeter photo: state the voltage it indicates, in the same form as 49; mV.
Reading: 40; mV
